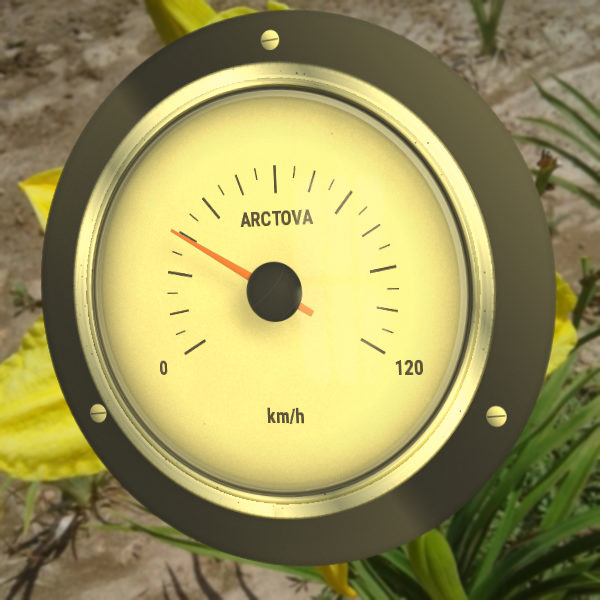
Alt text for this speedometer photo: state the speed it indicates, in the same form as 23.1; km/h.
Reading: 30; km/h
